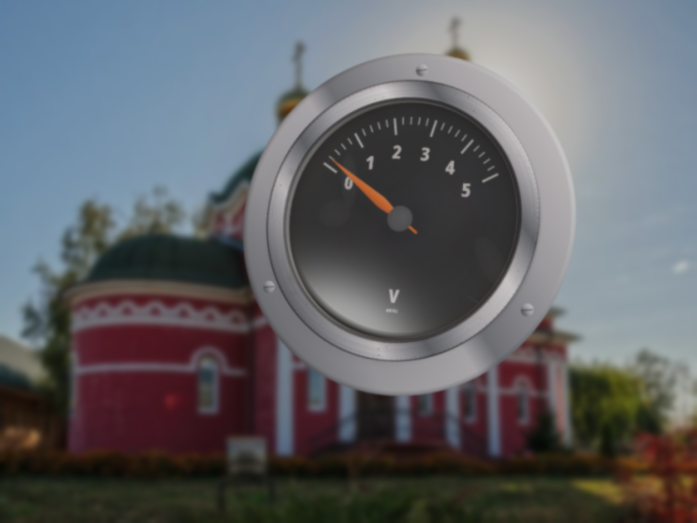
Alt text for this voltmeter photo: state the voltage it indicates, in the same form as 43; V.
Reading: 0.2; V
